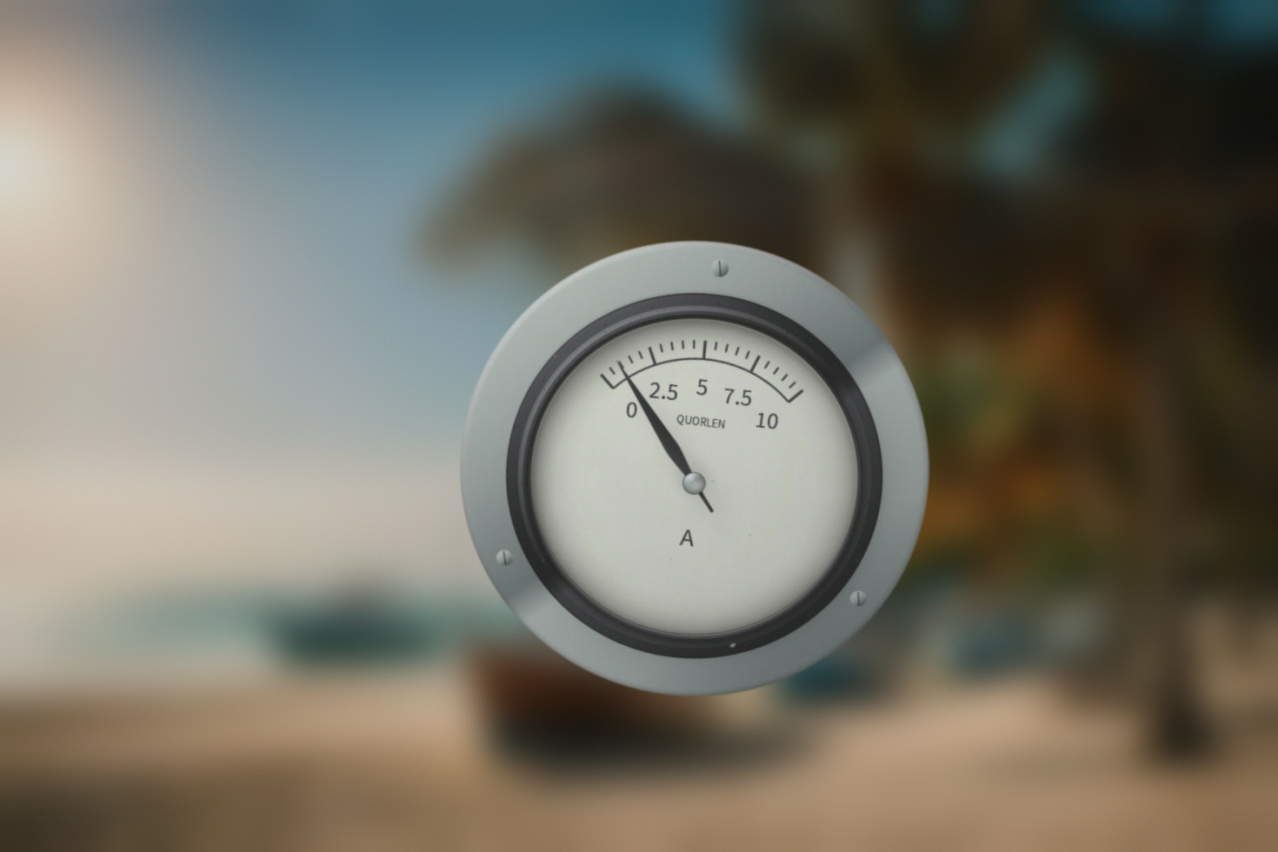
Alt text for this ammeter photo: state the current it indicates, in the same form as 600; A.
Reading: 1; A
